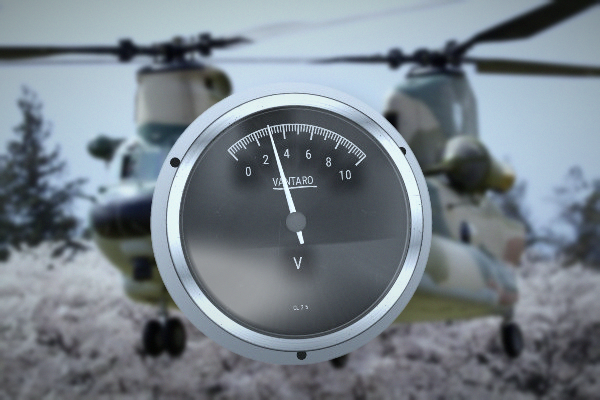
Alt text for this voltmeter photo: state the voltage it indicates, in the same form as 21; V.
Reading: 3; V
